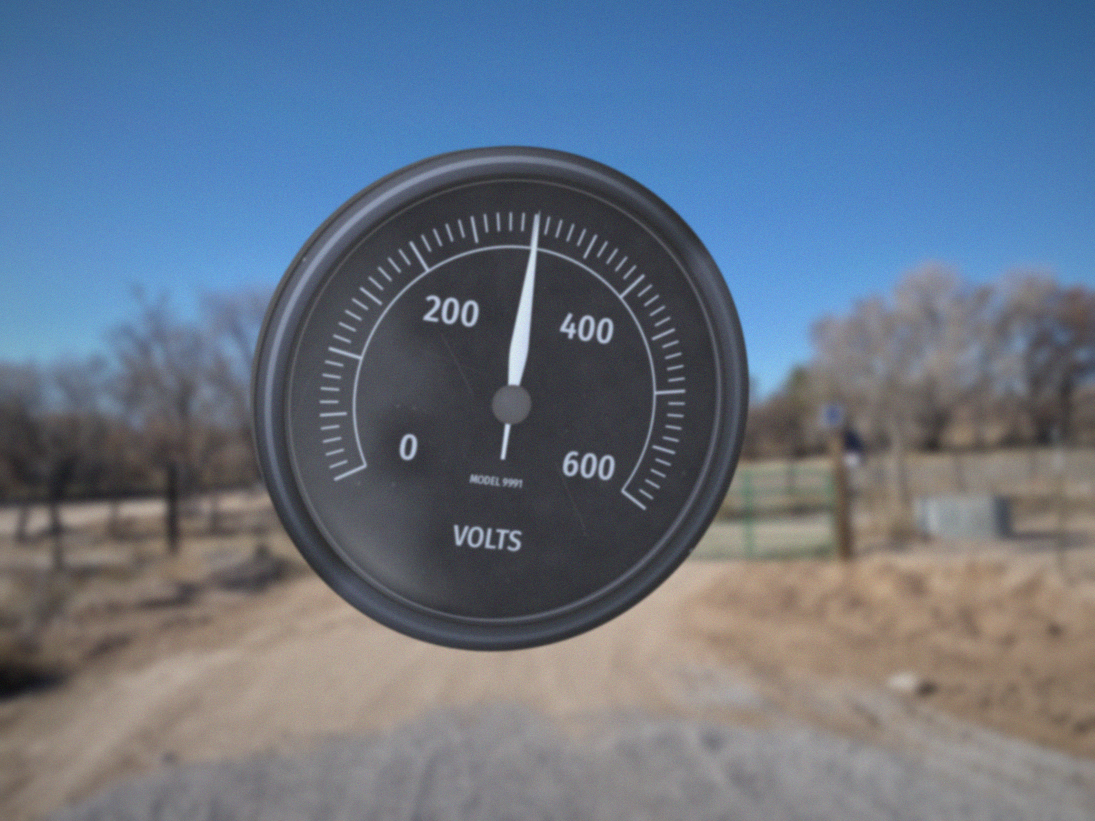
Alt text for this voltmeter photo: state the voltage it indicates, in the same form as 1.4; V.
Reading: 300; V
